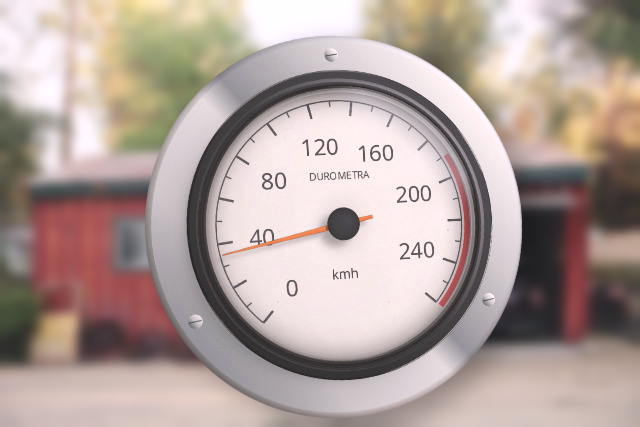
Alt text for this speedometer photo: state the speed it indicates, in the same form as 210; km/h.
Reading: 35; km/h
